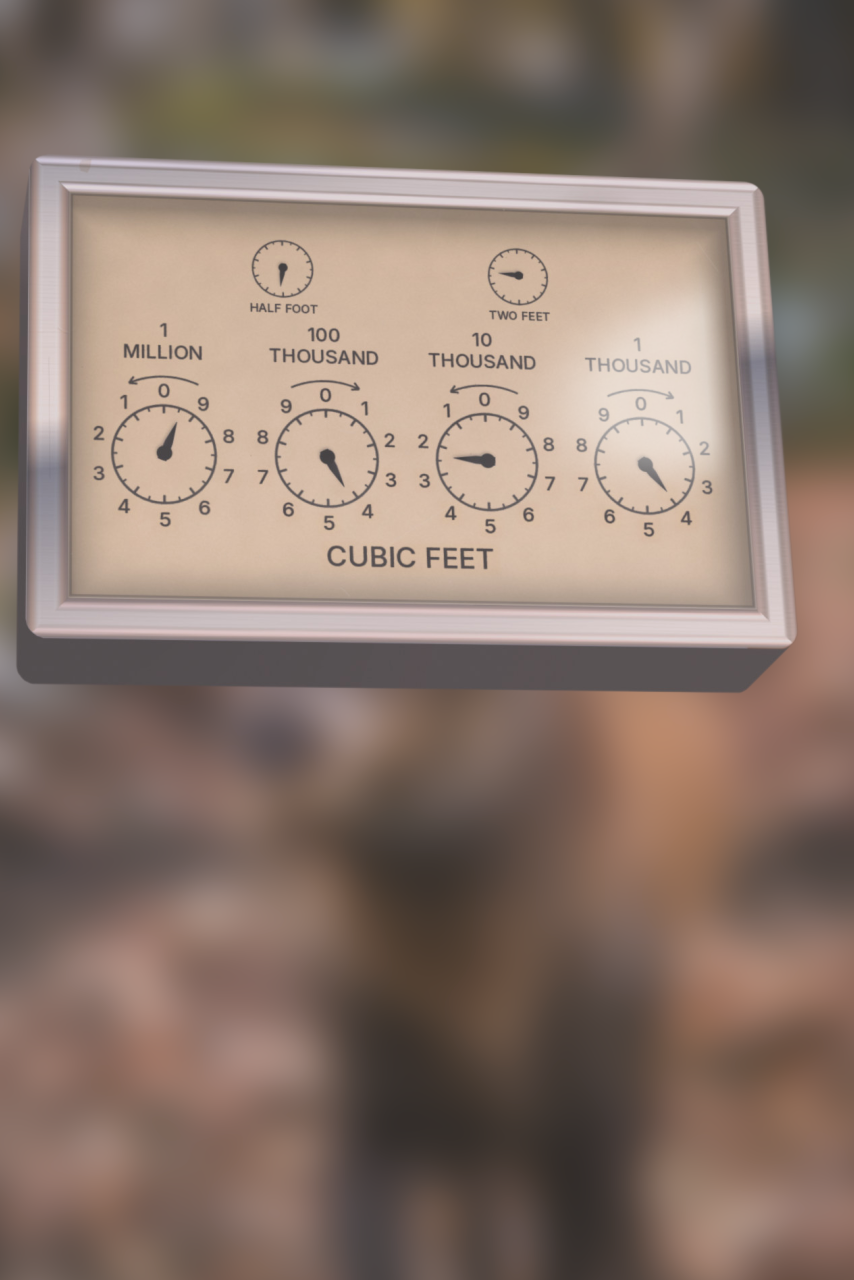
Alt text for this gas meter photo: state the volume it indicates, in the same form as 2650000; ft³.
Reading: 942400; ft³
